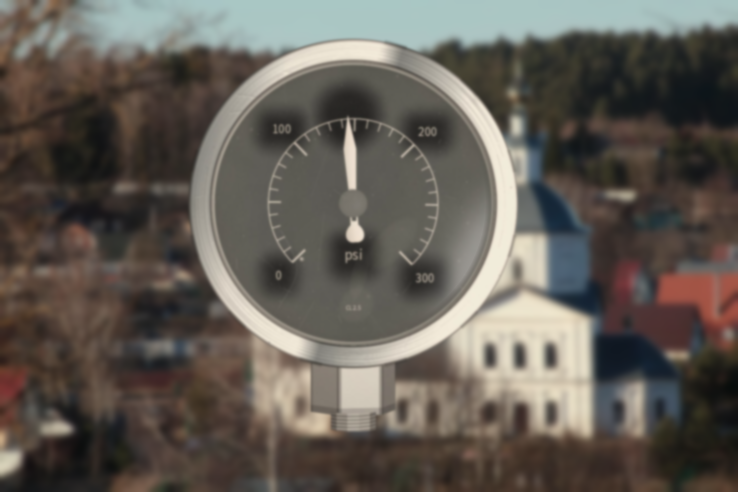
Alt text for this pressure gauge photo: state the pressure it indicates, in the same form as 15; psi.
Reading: 145; psi
